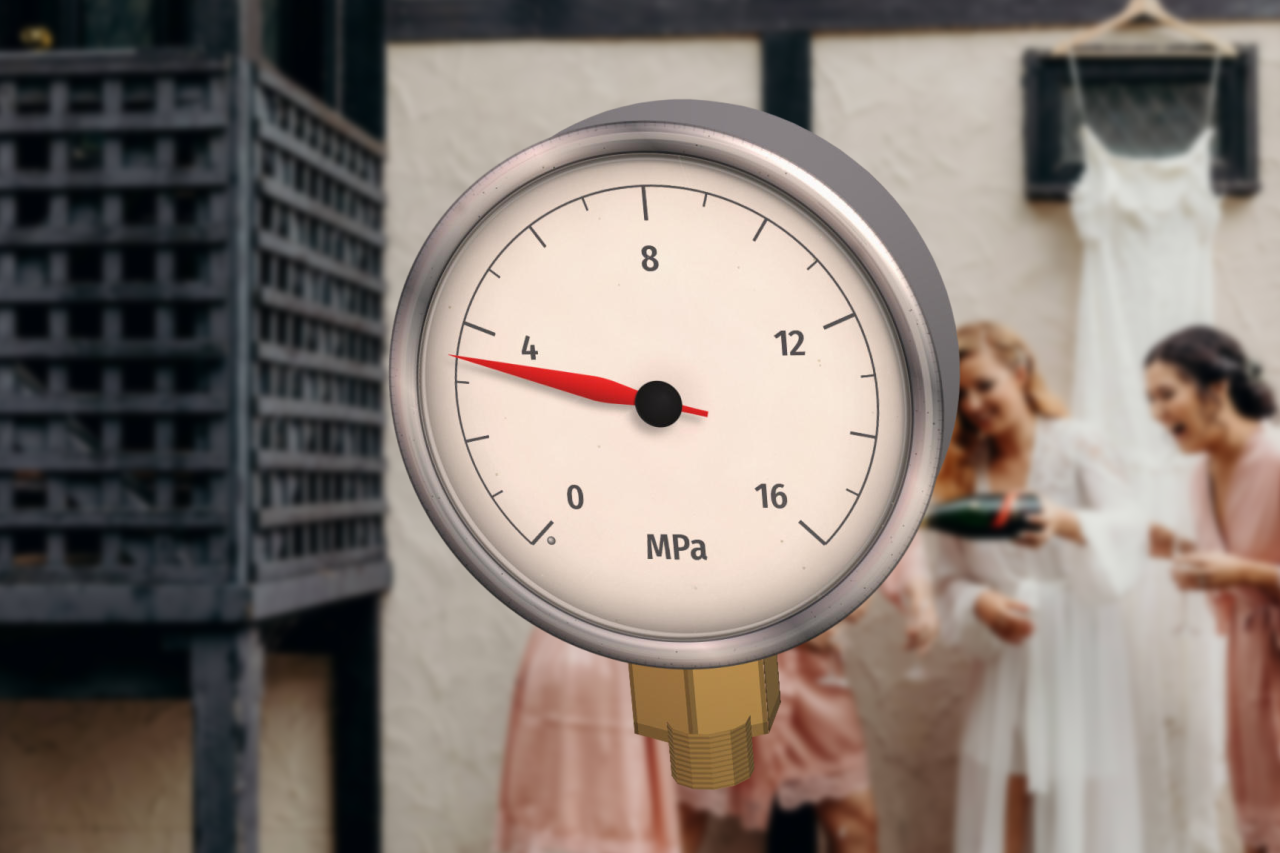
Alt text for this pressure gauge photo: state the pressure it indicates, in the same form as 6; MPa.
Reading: 3.5; MPa
